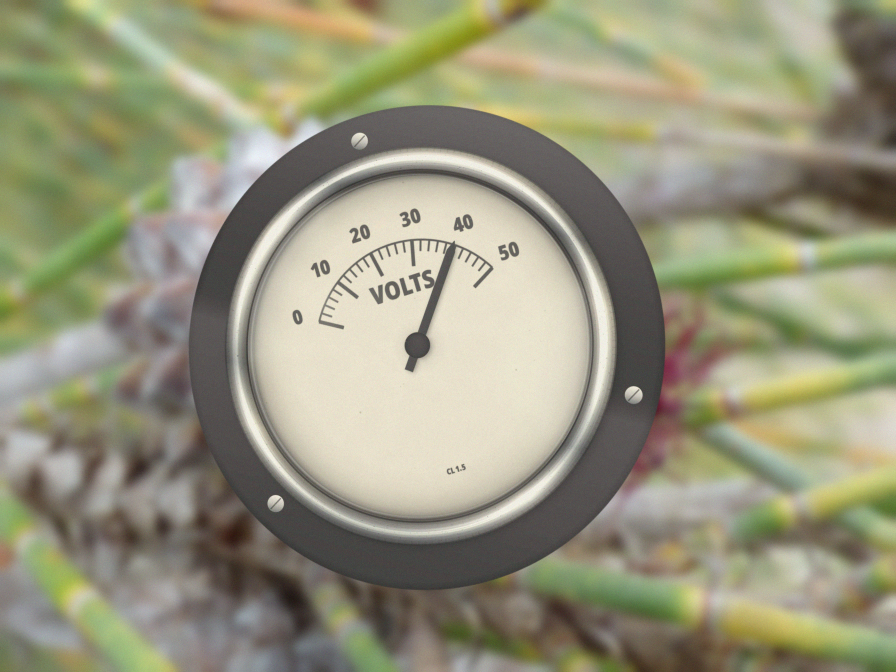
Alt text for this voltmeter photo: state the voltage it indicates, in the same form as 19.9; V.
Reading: 40; V
